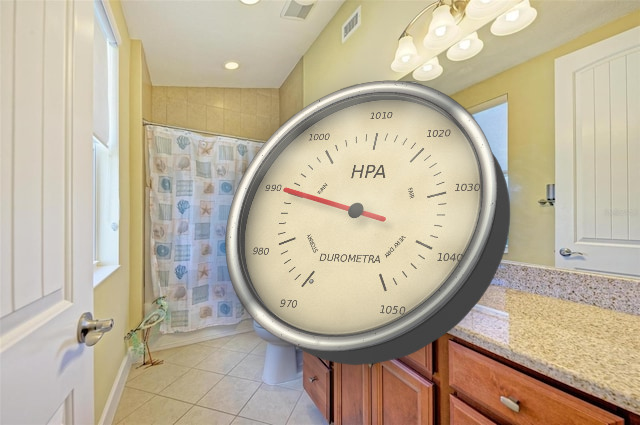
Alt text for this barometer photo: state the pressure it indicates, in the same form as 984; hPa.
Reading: 990; hPa
